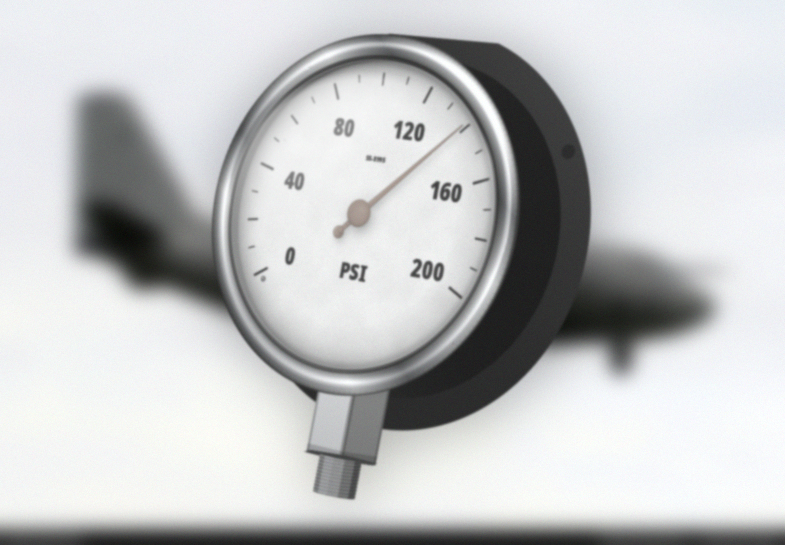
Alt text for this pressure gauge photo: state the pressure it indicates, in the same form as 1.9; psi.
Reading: 140; psi
